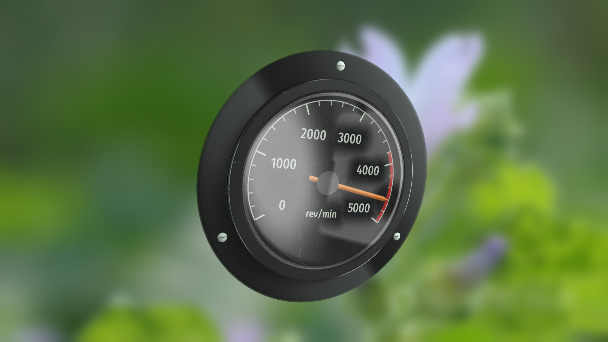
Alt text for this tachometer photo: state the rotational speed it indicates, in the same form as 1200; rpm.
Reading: 4600; rpm
